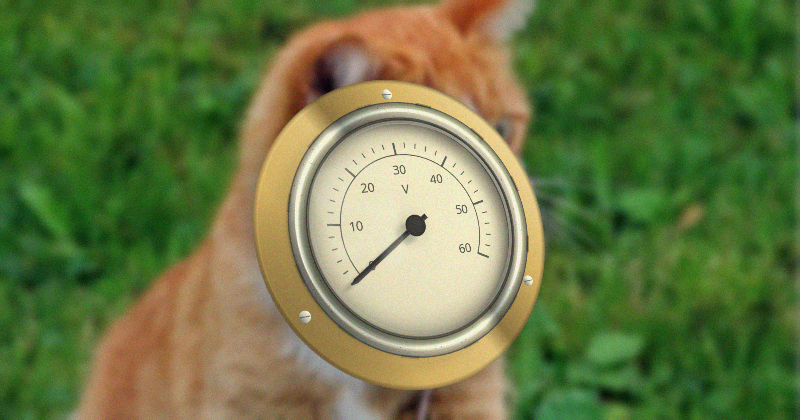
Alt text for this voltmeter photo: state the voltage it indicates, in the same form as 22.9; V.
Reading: 0; V
